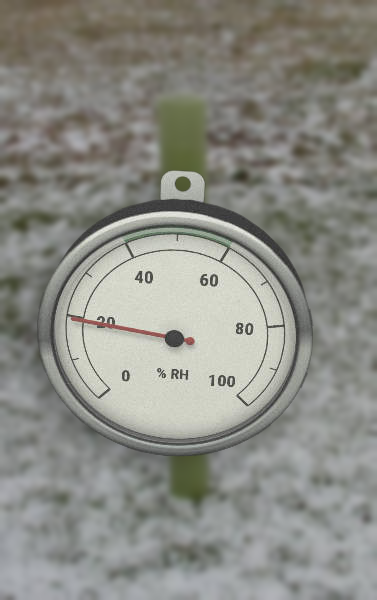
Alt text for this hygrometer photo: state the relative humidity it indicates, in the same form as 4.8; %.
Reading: 20; %
